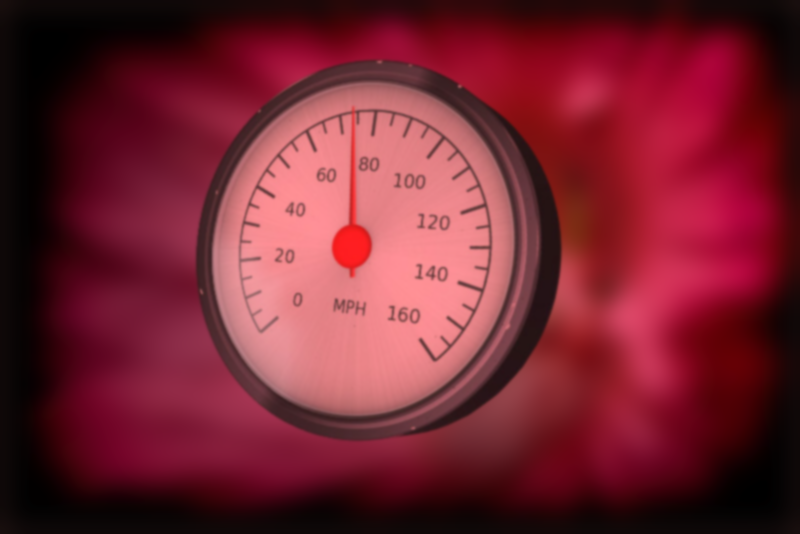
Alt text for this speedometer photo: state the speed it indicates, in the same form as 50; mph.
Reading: 75; mph
